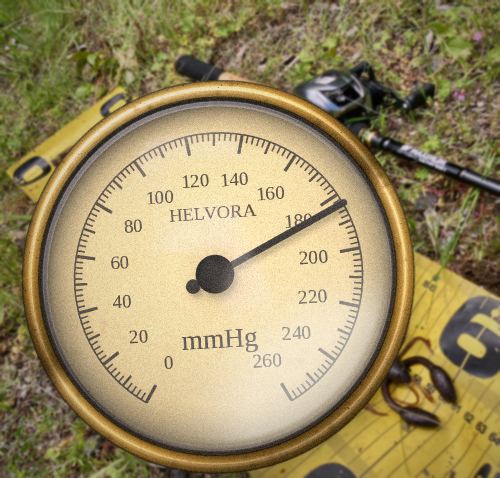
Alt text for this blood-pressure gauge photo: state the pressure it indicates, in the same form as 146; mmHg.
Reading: 184; mmHg
